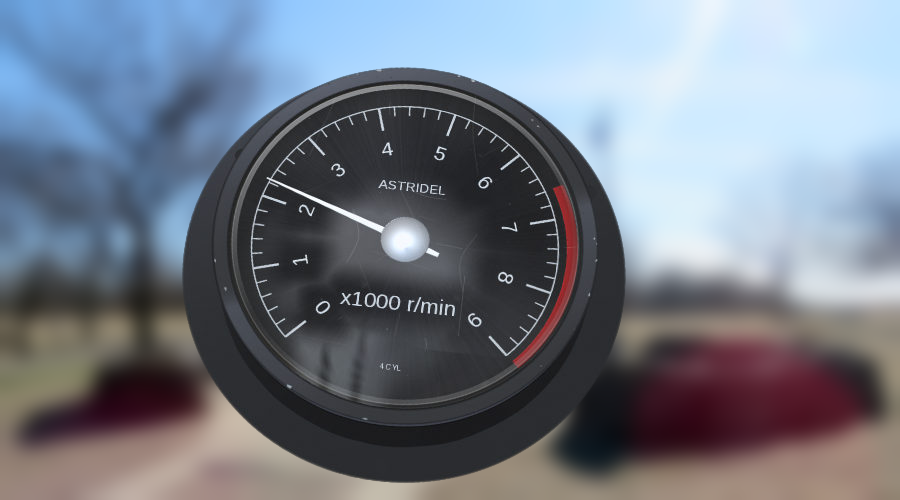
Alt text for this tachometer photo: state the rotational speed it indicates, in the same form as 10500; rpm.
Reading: 2200; rpm
